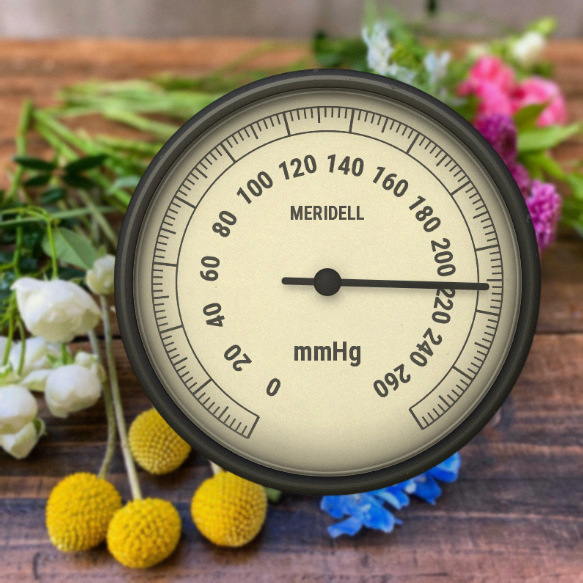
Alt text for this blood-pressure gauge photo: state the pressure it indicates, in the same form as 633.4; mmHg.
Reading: 212; mmHg
